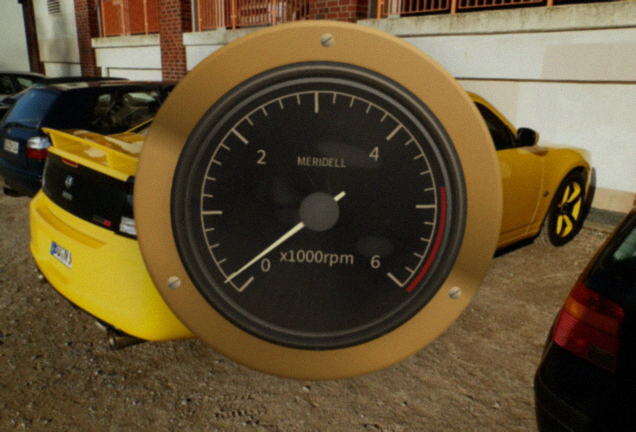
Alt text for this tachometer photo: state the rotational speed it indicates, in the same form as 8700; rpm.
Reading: 200; rpm
